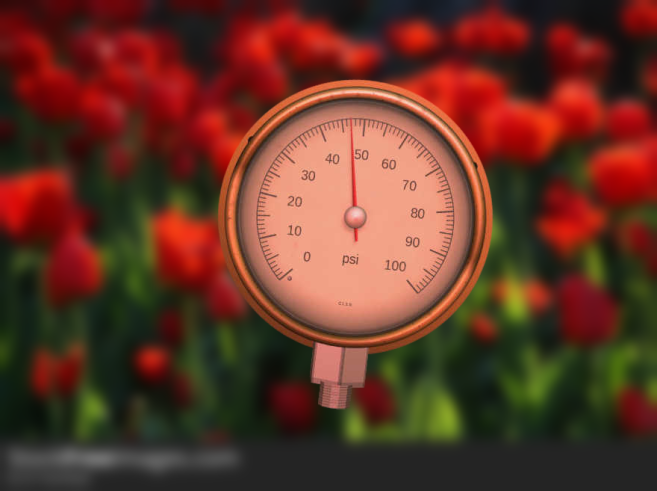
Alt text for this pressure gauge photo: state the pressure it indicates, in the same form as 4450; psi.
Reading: 47; psi
